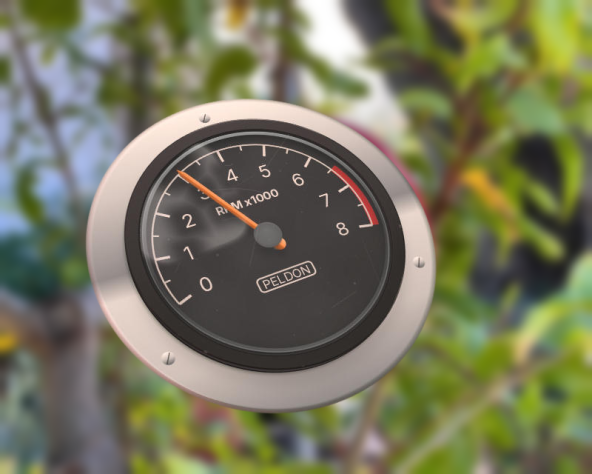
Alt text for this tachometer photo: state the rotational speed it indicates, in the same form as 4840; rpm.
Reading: 3000; rpm
